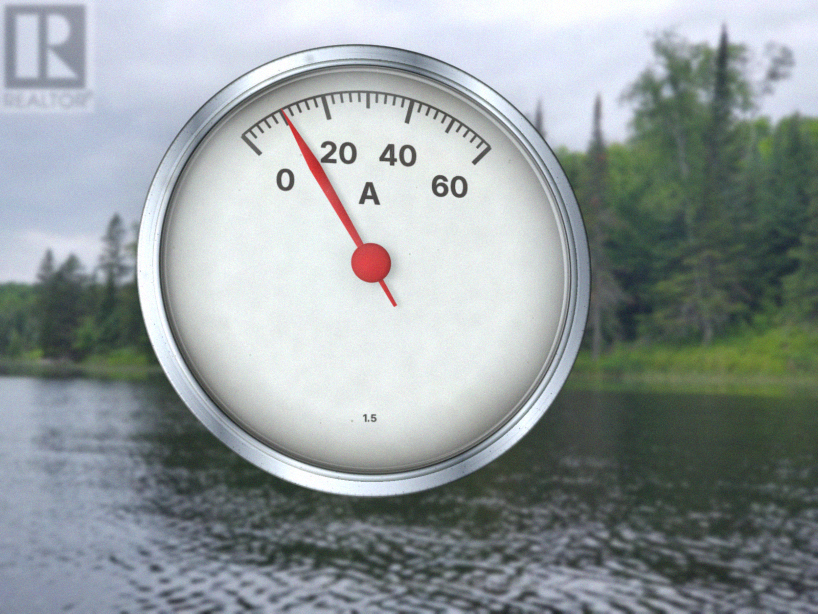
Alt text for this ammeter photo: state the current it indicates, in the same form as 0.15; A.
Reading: 10; A
